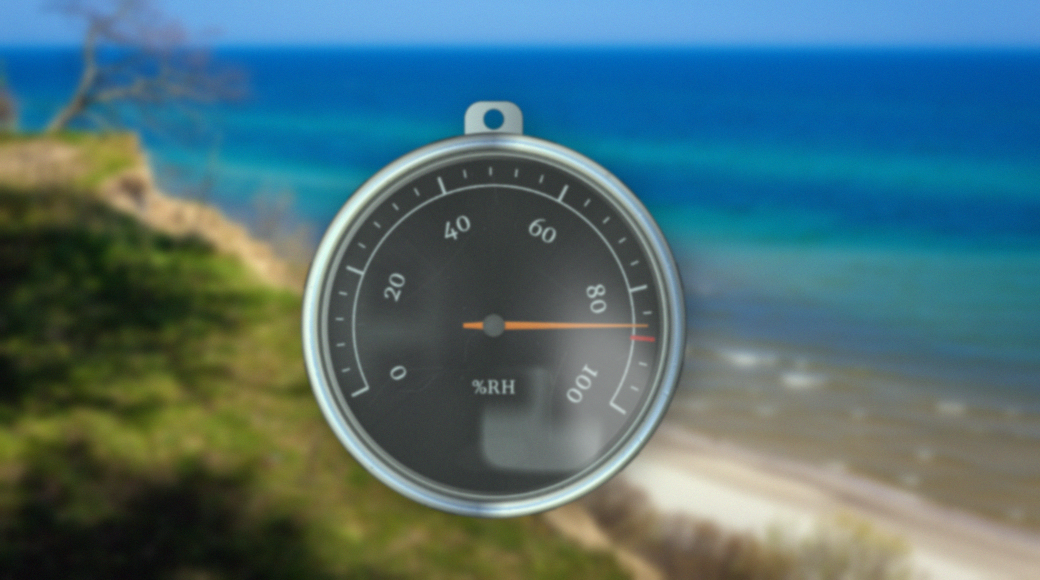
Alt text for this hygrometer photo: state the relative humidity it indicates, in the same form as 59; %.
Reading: 86; %
